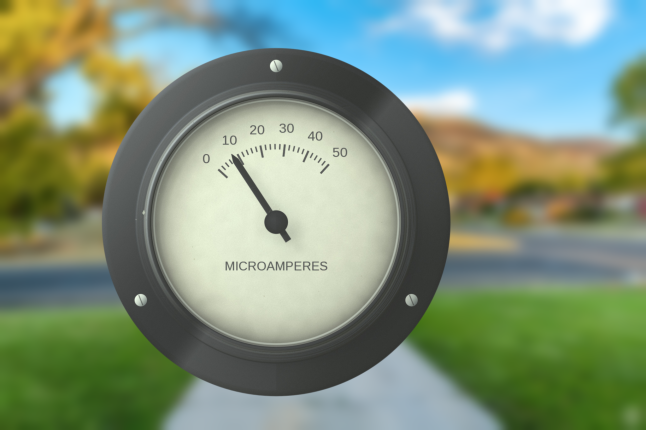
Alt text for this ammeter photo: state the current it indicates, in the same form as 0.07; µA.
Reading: 8; µA
